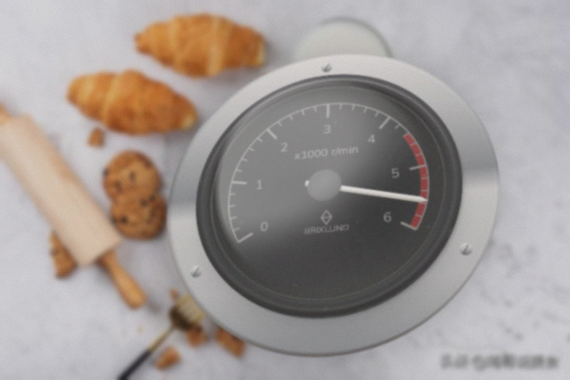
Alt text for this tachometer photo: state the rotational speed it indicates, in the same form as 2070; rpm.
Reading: 5600; rpm
